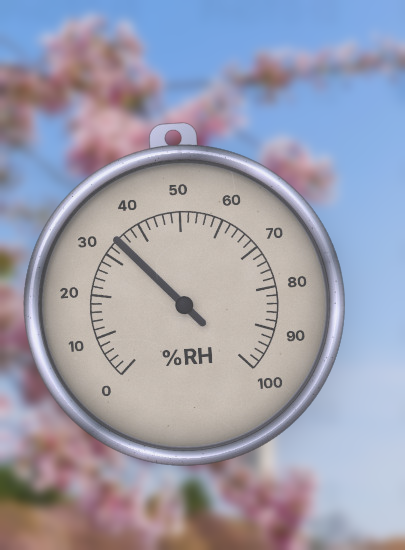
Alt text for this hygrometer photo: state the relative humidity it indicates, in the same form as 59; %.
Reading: 34; %
